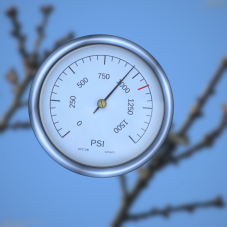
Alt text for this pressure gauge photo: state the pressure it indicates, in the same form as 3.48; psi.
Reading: 950; psi
